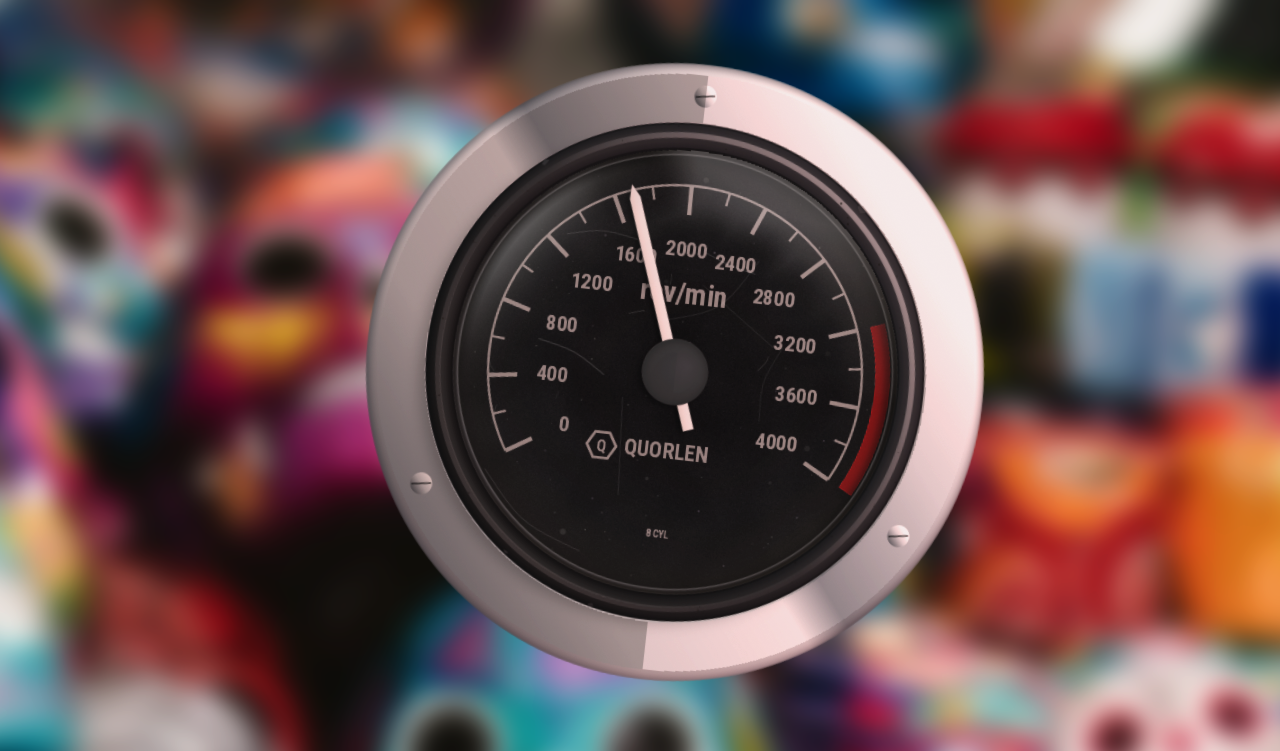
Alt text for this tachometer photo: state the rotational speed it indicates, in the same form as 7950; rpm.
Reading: 1700; rpm
